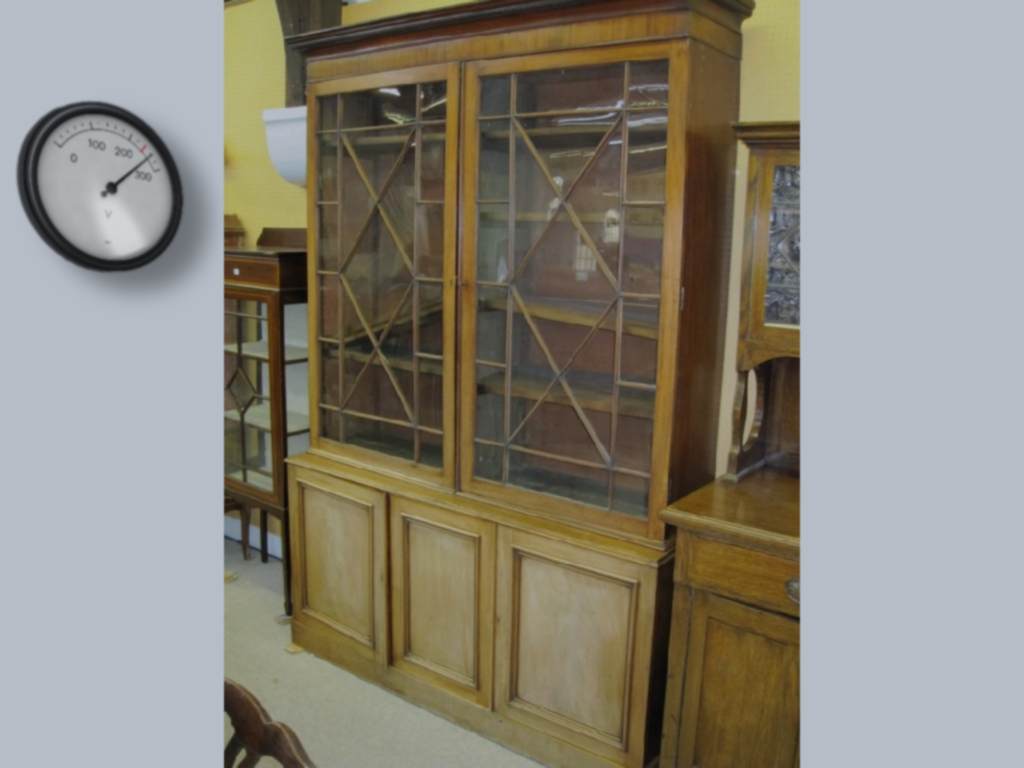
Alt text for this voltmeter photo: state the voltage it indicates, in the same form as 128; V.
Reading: 260; V
